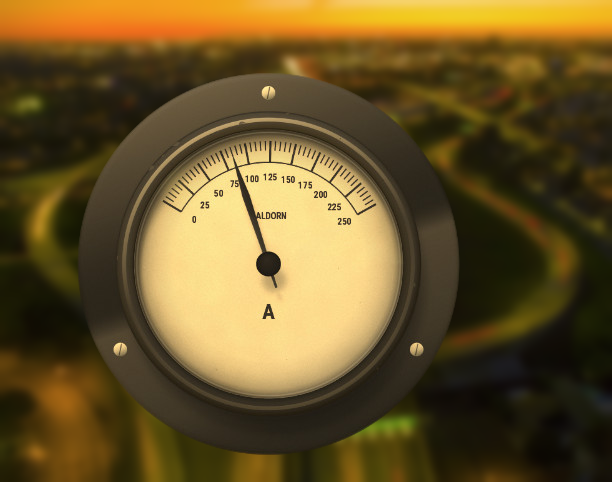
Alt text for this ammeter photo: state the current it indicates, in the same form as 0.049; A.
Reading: 85; A
